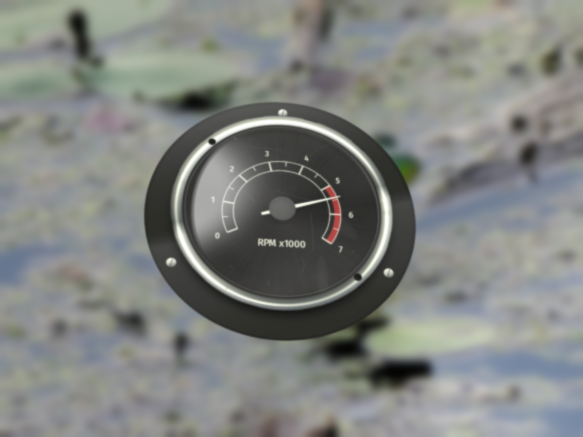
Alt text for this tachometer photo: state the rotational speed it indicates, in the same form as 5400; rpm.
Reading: 5500; rpm
